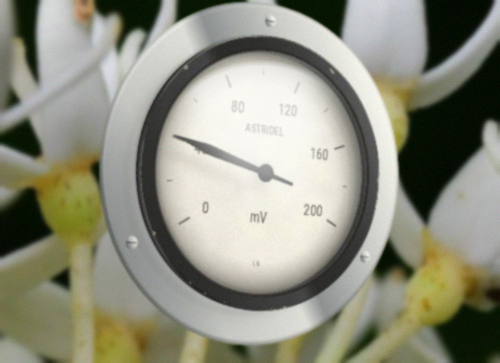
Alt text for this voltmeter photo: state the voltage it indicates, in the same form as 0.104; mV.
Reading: 40; mV
